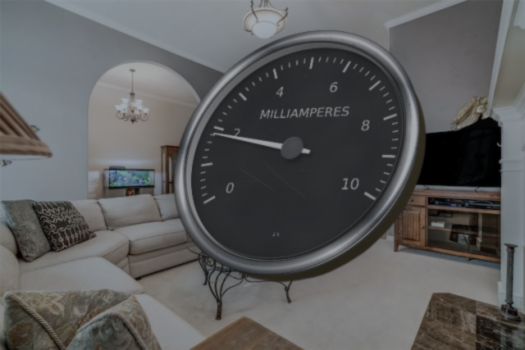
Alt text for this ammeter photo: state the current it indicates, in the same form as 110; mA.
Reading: 1.8; mA
